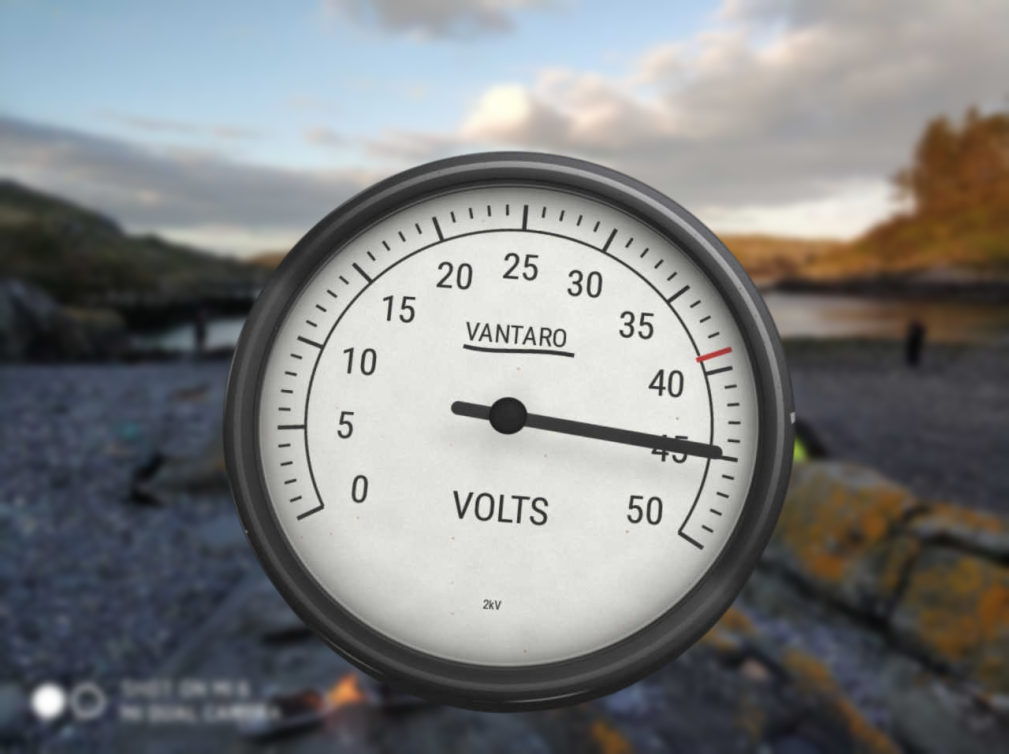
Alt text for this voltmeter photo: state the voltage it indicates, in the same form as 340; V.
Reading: 45; V
